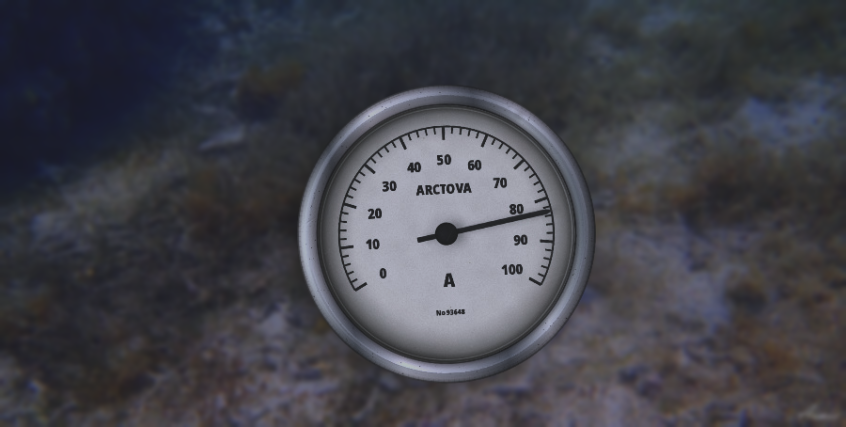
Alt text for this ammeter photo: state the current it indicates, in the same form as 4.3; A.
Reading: 83; A
